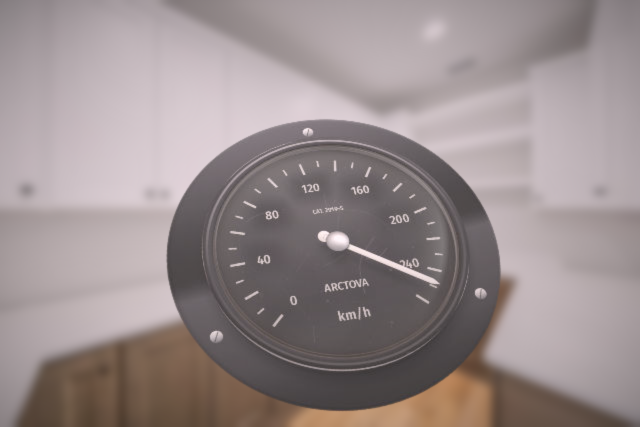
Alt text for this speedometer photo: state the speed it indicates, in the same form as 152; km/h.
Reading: 250; km/h
